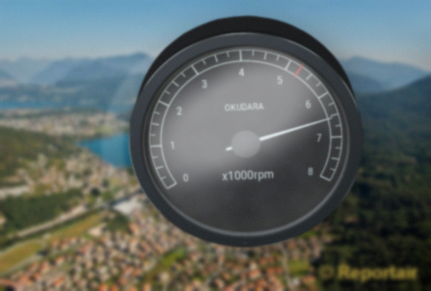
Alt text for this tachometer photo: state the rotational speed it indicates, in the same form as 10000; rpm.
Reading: 6500; rpm
